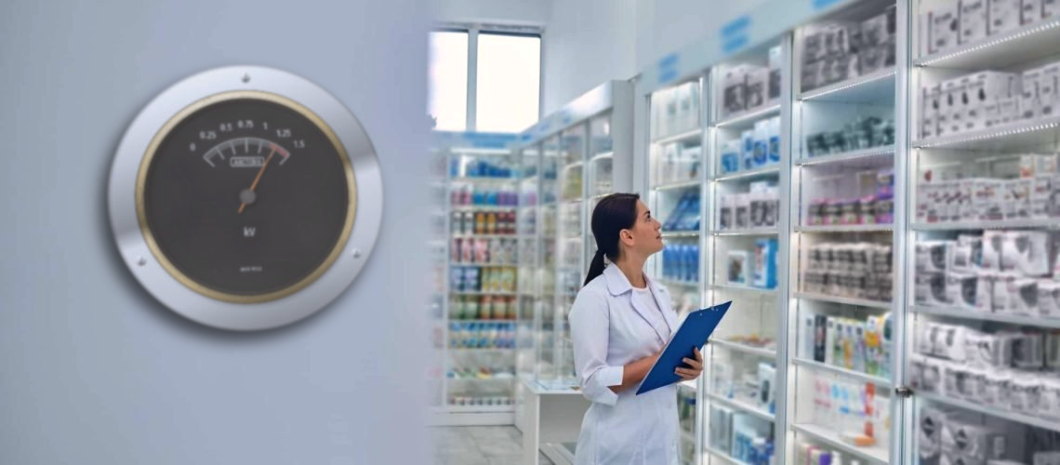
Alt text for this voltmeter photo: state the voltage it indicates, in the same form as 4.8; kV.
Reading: 1.25; kV
